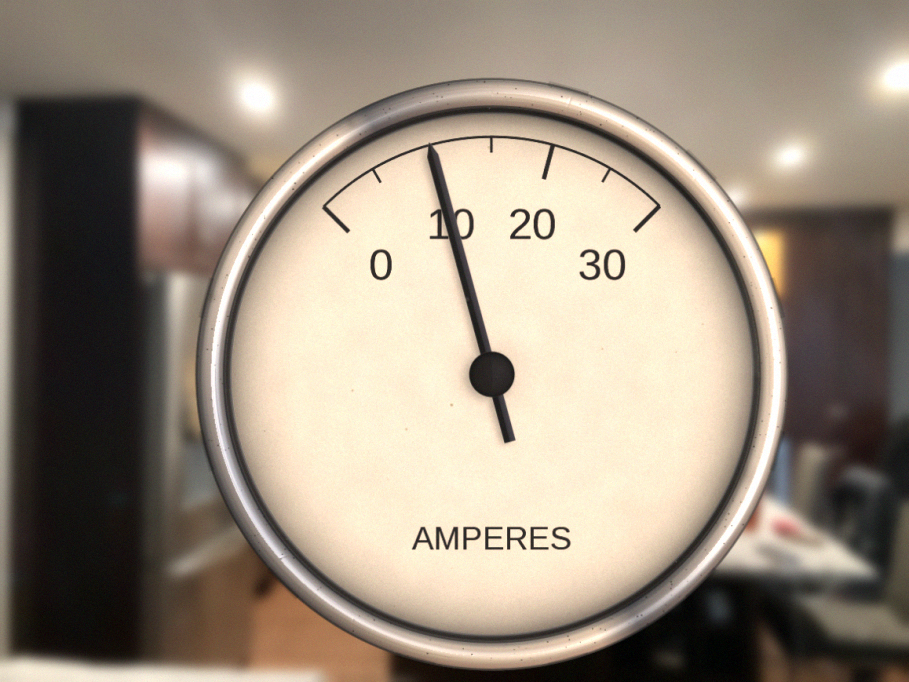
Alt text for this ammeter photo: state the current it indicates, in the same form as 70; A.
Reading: 10; A
